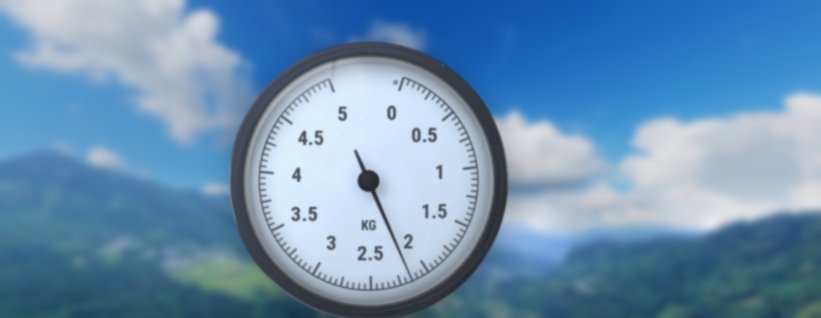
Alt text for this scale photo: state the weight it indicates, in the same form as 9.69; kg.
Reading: 2.15; kg
